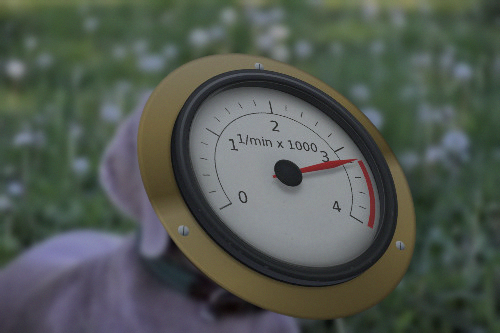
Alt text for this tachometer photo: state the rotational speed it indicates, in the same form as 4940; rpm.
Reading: 3200; rpm
